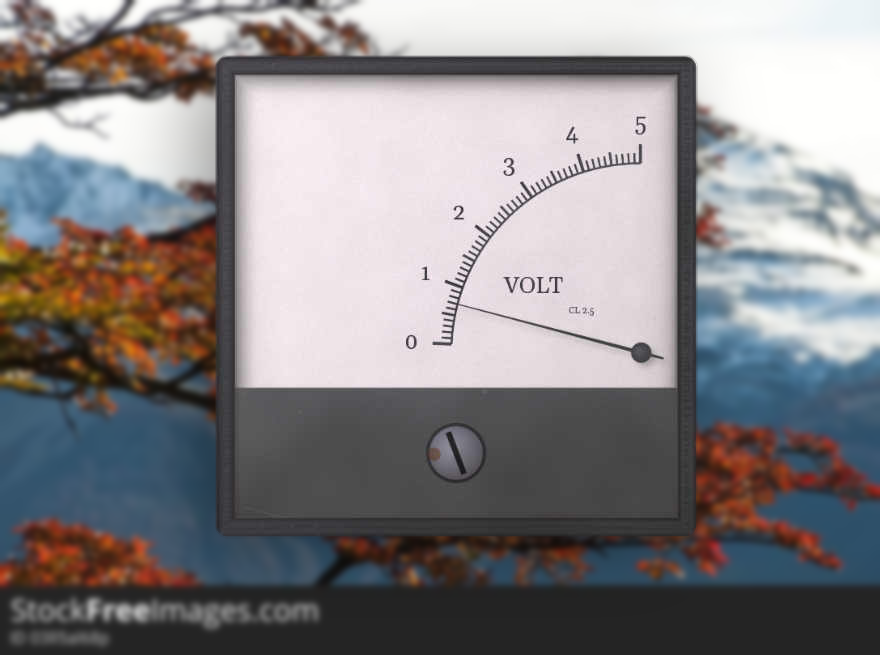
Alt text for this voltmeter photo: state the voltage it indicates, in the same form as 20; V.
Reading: 0.7; V
